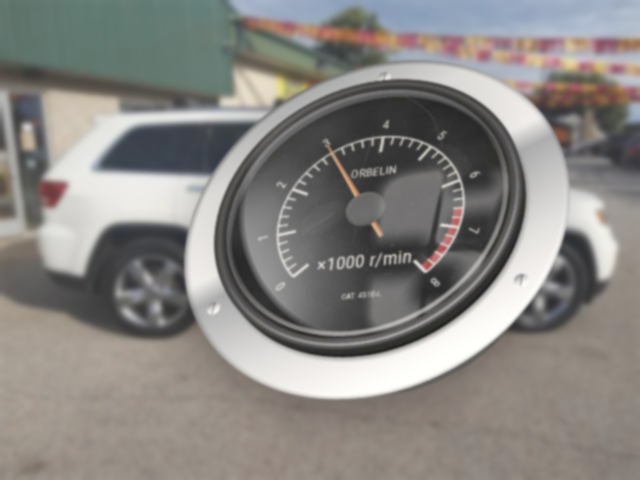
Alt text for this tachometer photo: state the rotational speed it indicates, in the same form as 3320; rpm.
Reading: 3000; rpm
